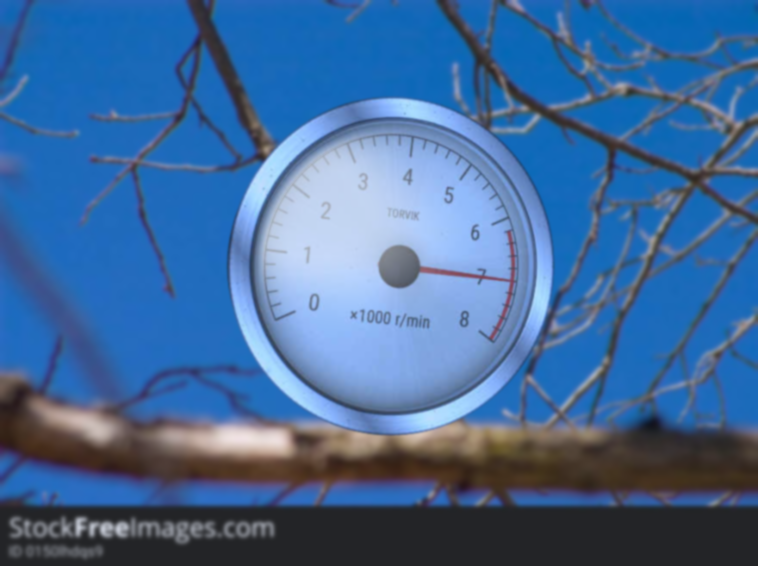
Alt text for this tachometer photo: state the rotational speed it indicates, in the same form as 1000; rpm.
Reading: 7000; rpm
